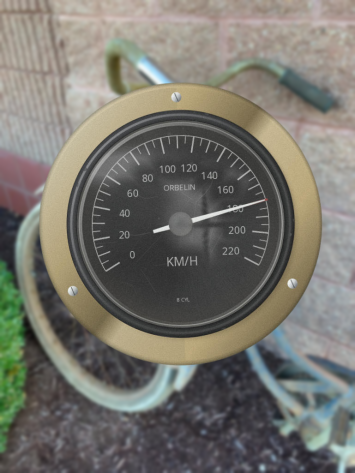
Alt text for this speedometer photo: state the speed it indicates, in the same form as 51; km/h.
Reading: 180; km/h
